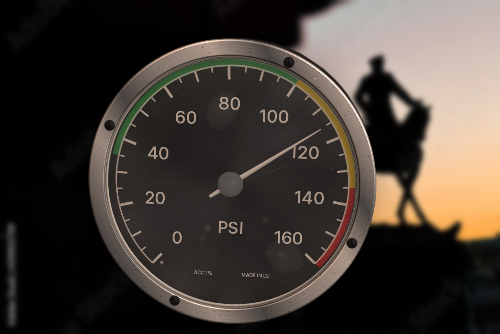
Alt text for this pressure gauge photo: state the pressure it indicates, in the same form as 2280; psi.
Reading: 115; psi
